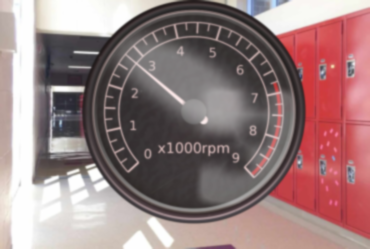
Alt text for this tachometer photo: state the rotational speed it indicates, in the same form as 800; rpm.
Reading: 2750; rpm
